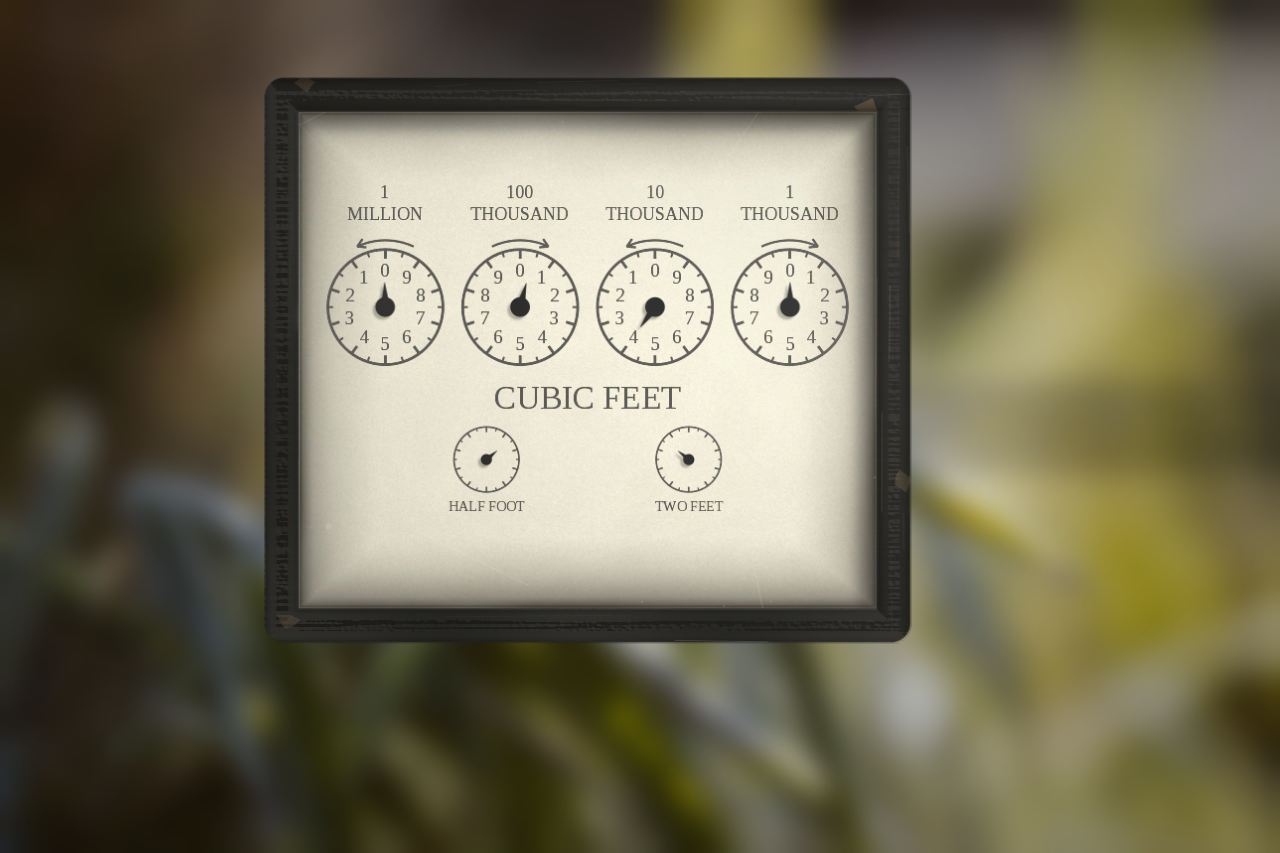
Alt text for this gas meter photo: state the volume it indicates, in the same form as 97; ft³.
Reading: 4000; ft³
